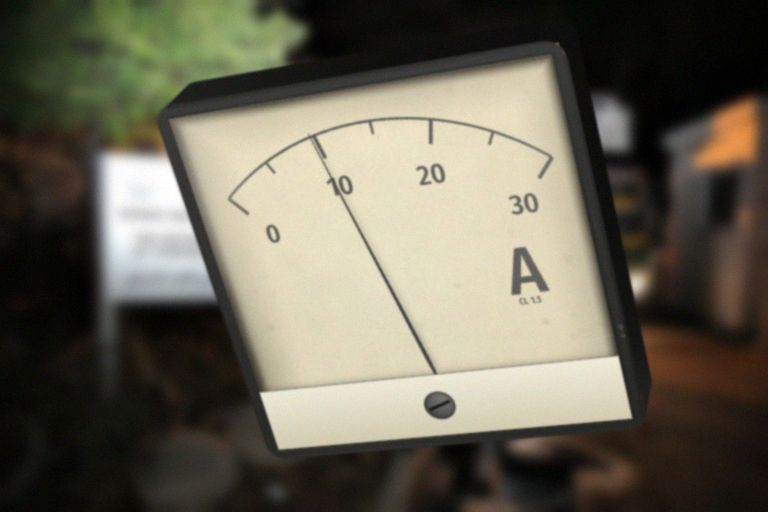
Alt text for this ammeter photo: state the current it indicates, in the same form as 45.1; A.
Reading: 10; A
